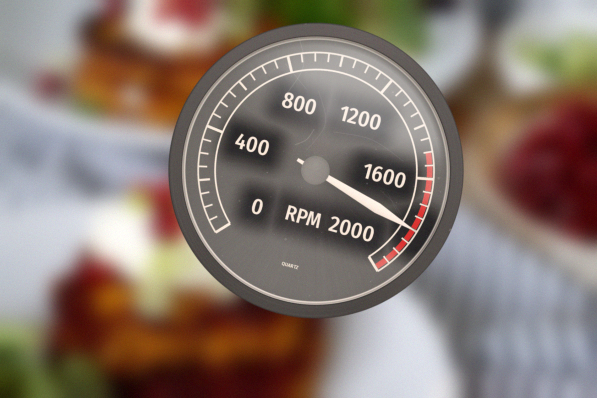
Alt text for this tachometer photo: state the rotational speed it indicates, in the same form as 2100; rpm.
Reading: 1800; rpm
